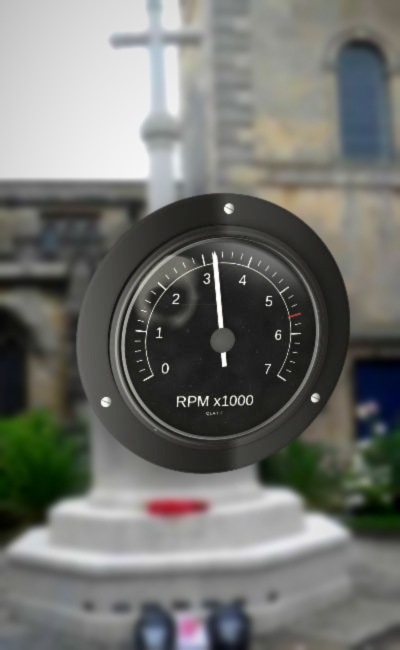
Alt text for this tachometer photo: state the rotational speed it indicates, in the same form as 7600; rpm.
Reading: 3200; rpm
